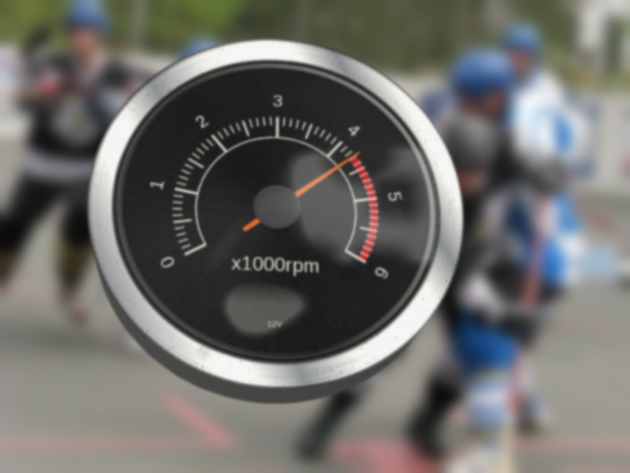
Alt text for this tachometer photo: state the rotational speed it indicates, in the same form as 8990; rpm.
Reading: 4300; rpm
